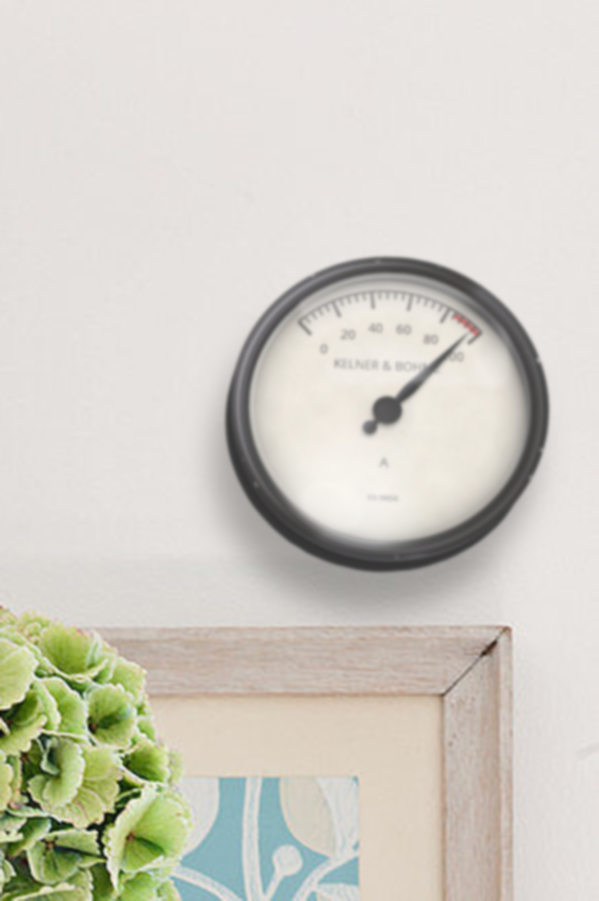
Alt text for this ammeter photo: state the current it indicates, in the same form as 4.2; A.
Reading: 96; A
